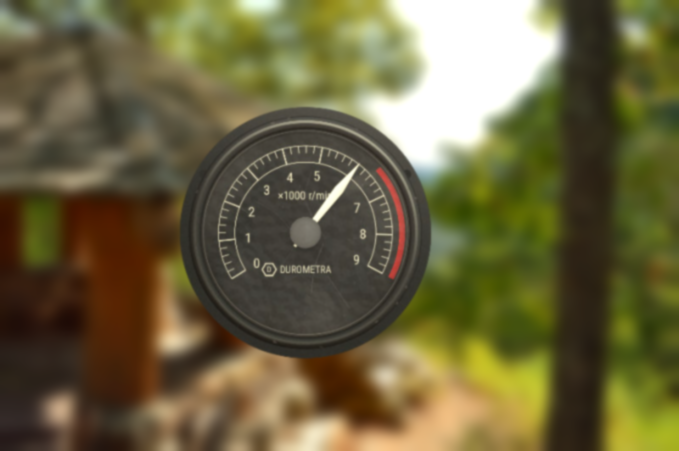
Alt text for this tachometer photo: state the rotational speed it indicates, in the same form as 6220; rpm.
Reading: 6000; rpm
